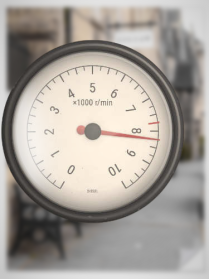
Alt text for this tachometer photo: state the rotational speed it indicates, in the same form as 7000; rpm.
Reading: 8250; rpm
